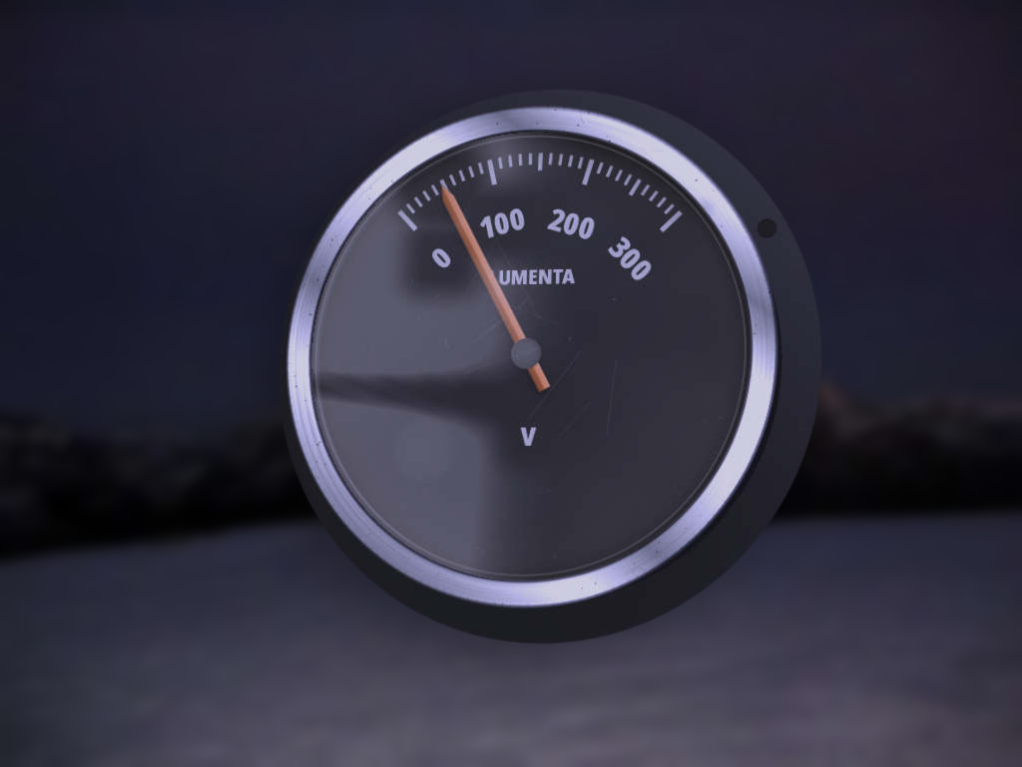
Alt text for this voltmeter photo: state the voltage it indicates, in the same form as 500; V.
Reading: 50; V
